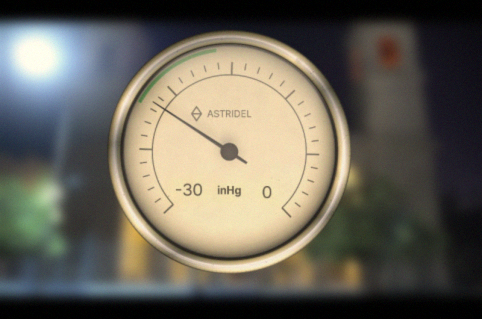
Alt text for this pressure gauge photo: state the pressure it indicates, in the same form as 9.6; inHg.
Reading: -21.5; inHg
